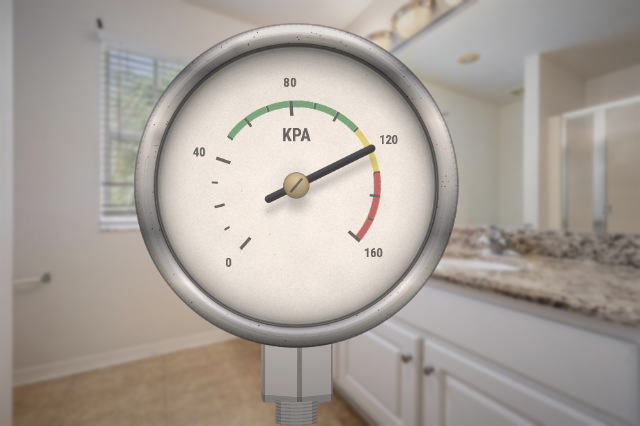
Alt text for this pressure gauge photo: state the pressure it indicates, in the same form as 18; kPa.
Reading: 120; kPa
